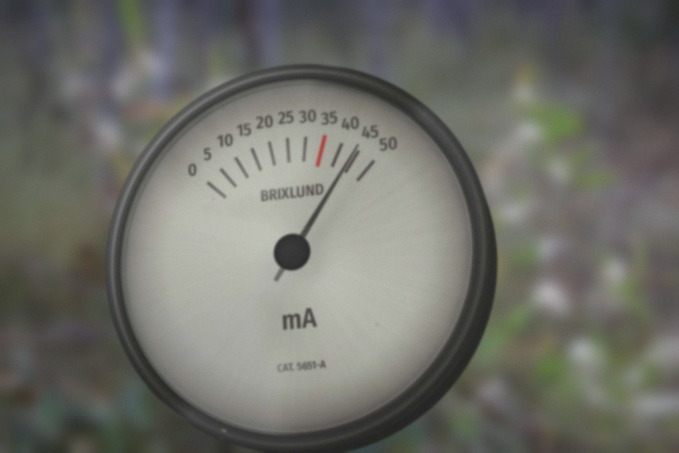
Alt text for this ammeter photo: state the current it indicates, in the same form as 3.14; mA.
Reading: 45; mA
